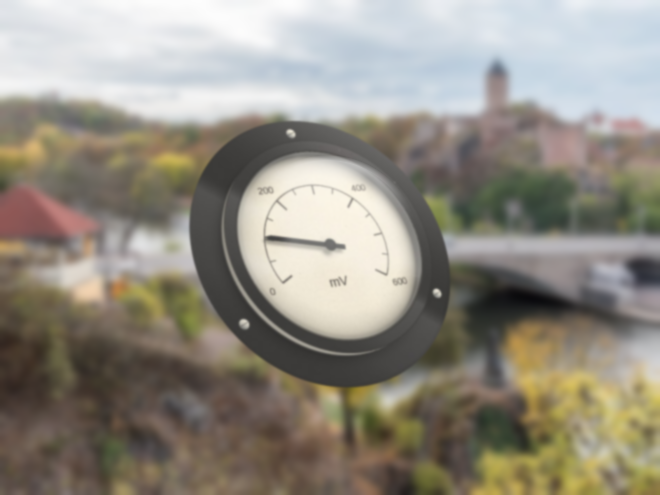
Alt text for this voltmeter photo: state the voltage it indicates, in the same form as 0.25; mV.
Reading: 100; mV
